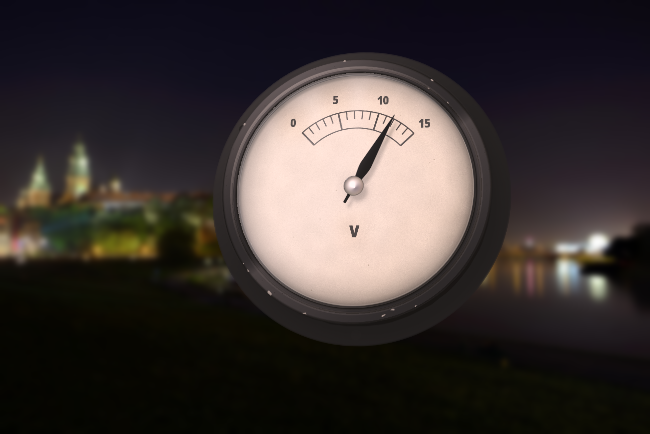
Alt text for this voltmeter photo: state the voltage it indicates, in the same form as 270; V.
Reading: 12; V
